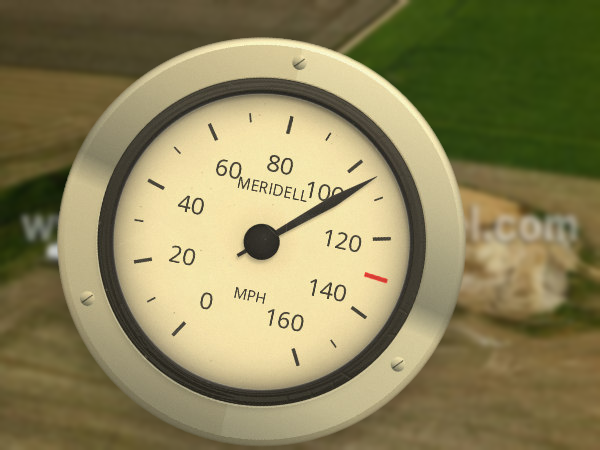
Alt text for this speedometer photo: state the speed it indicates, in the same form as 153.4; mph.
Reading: 105; mph
